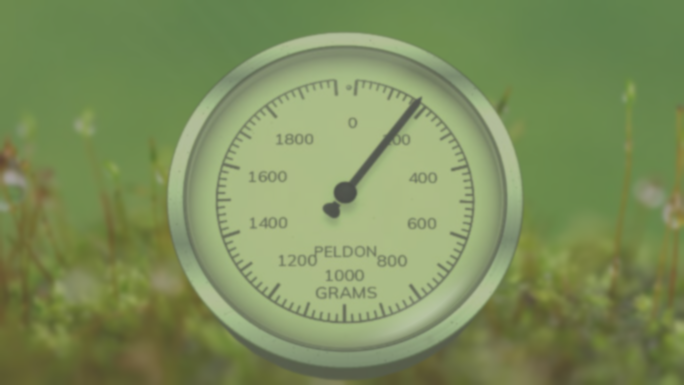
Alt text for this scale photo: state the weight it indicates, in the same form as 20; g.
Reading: 180; g
